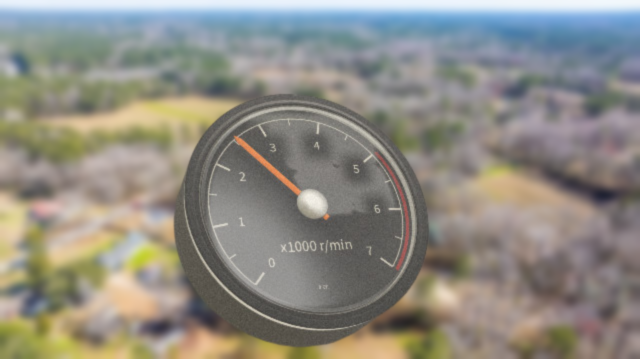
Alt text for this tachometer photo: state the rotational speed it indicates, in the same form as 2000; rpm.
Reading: 2500; rpm
